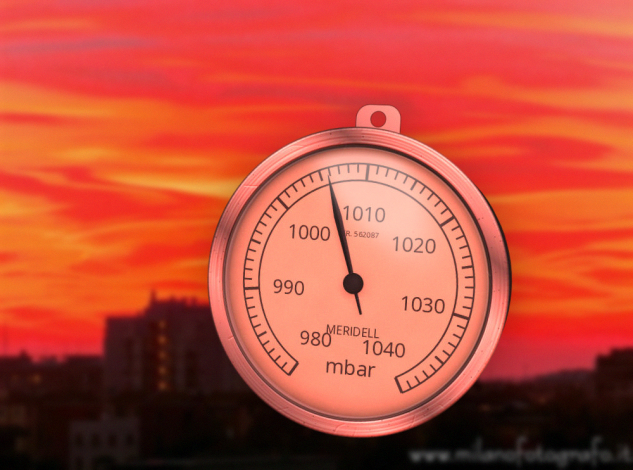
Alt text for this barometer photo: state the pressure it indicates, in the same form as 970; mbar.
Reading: 1006; mbar
